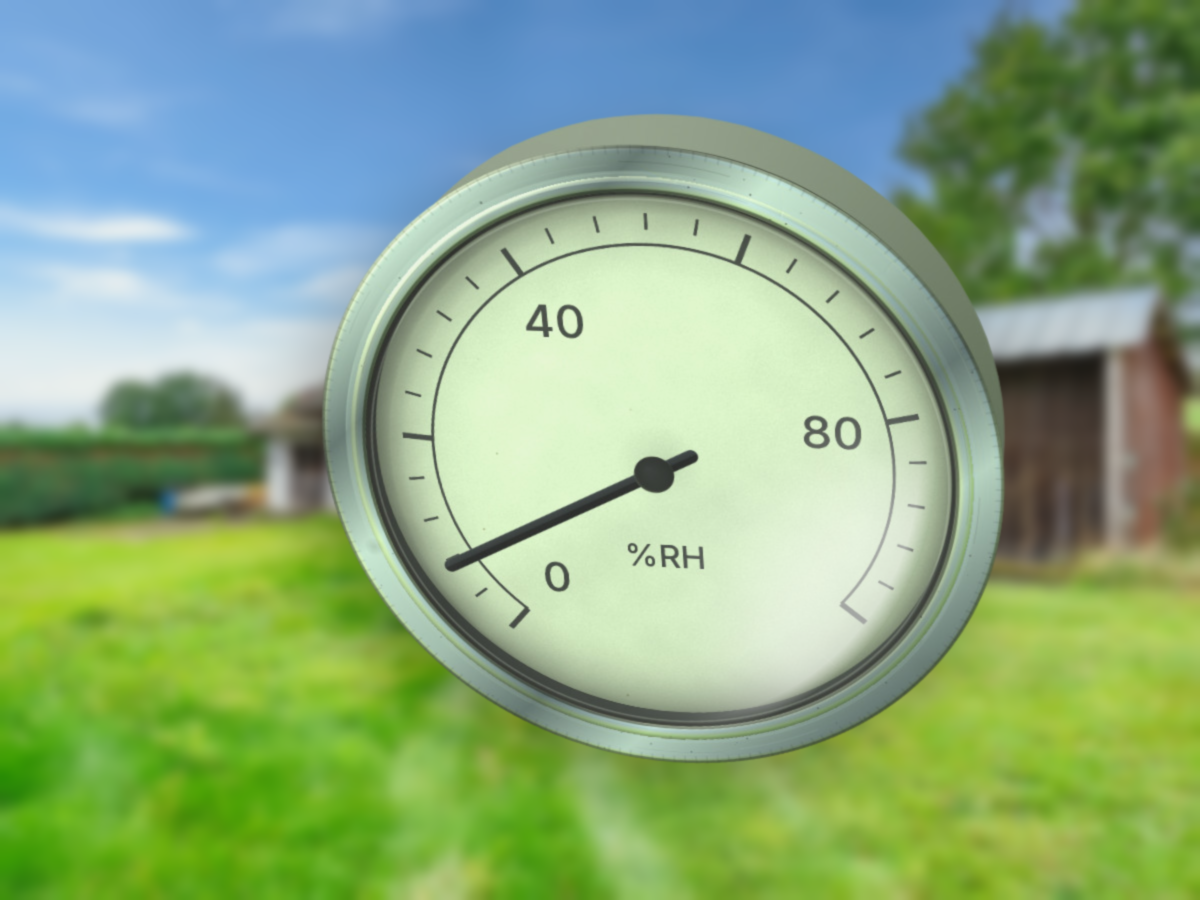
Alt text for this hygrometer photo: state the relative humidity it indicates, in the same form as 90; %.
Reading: 8; %
